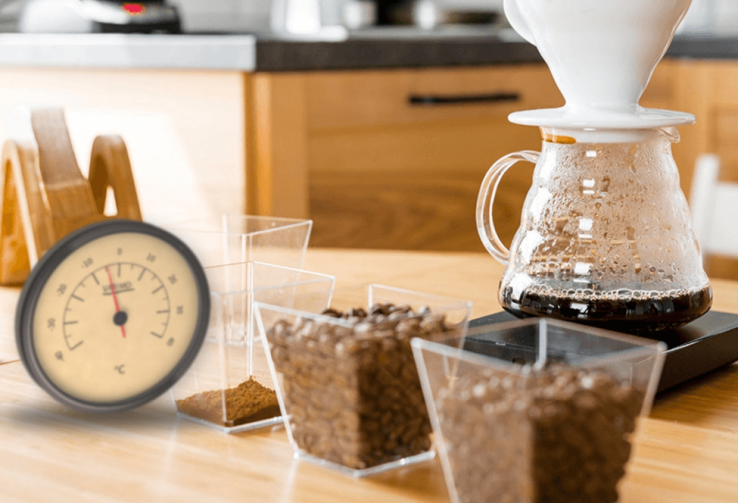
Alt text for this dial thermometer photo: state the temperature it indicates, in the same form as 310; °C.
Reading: -5; °C
